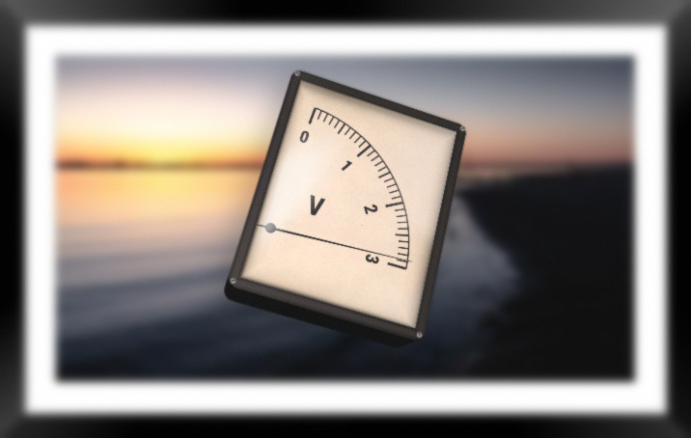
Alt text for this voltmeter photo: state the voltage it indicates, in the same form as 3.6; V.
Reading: 2.9; V
